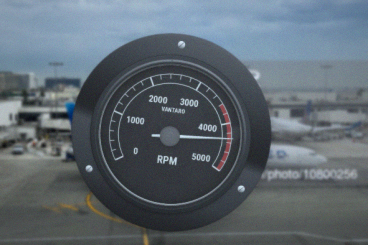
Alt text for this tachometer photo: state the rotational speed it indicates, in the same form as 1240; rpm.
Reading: 4300; rpm
